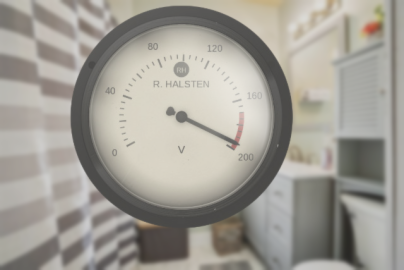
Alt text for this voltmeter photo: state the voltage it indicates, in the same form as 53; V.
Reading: 195; V
